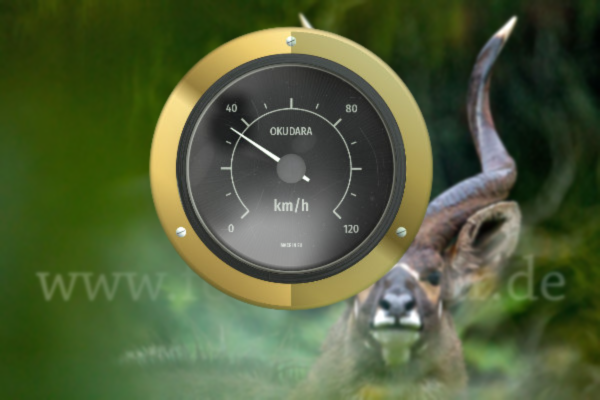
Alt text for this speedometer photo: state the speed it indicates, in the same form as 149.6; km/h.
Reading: 35; km/h
